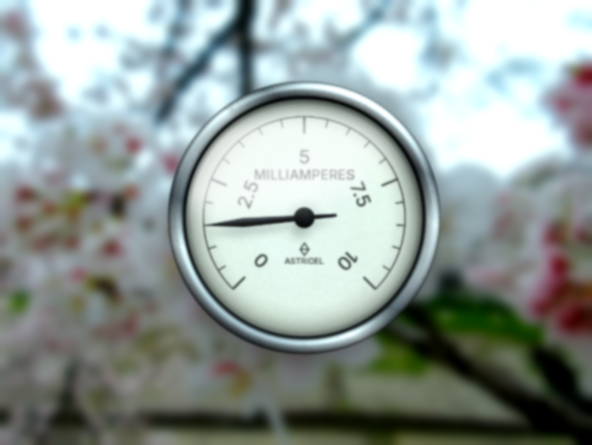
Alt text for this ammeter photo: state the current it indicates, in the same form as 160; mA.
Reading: 1.5; mA
